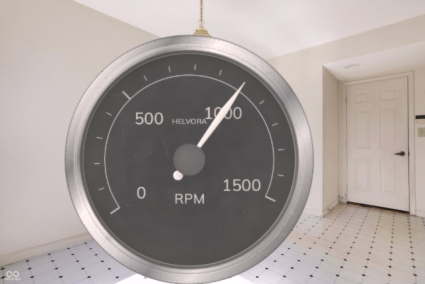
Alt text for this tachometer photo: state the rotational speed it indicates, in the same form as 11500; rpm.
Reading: 1000; rpm
